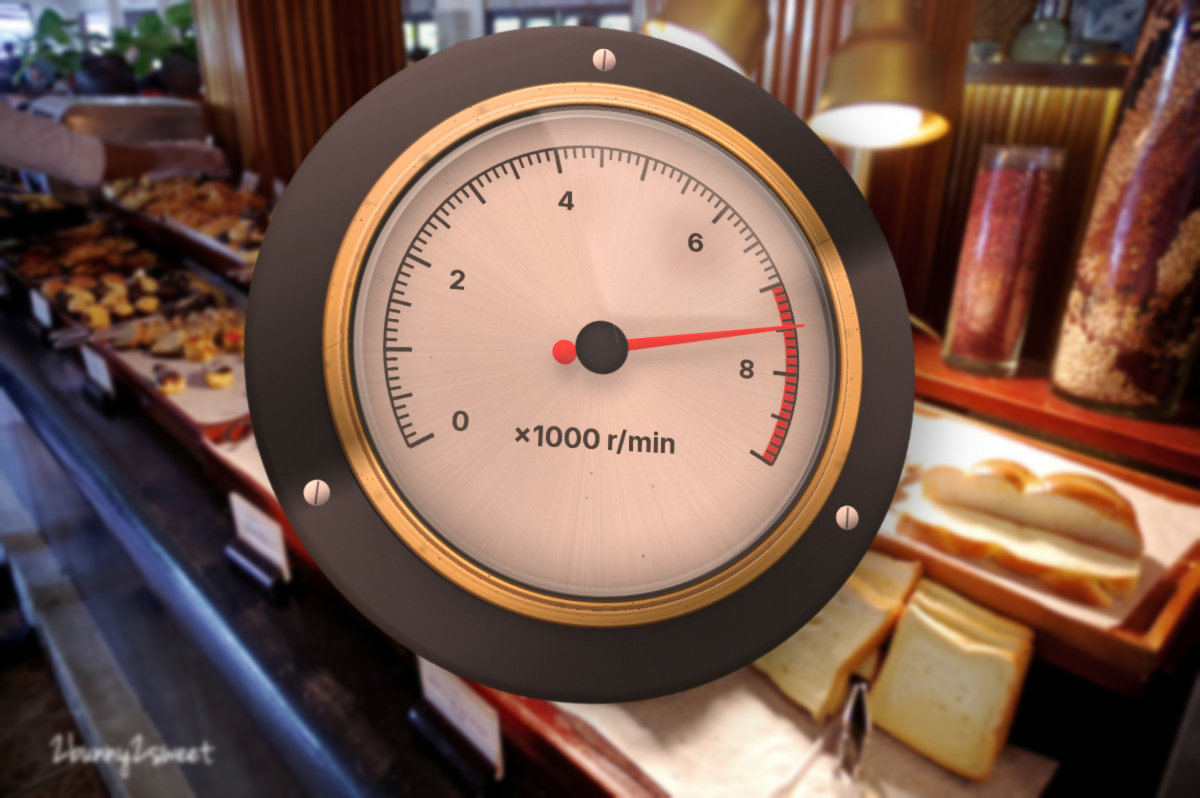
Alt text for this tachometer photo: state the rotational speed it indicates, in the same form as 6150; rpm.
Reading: 7500; rpm
